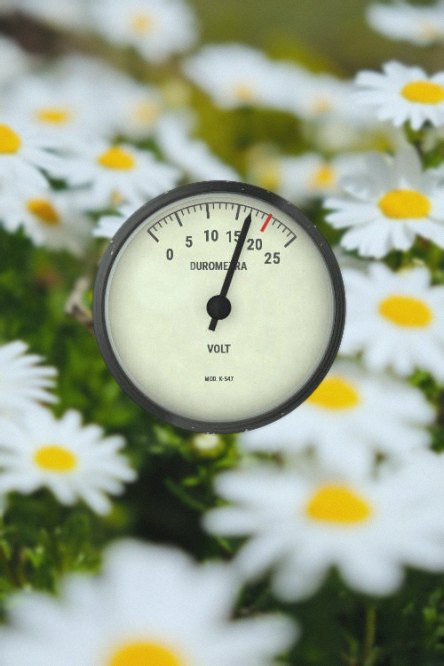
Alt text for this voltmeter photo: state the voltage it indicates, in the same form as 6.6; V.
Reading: 17; V
